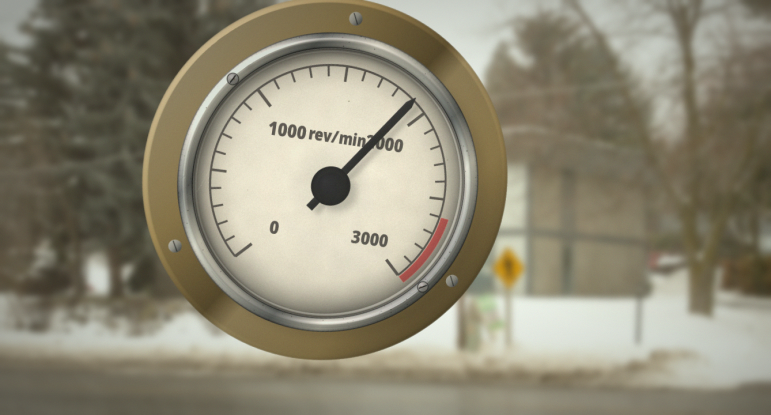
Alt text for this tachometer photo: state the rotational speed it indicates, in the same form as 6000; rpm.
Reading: 1900; rpm
